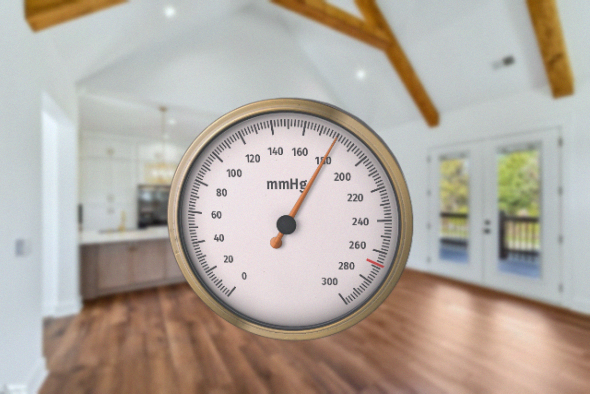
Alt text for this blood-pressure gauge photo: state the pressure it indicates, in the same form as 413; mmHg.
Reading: 180; mmHg
